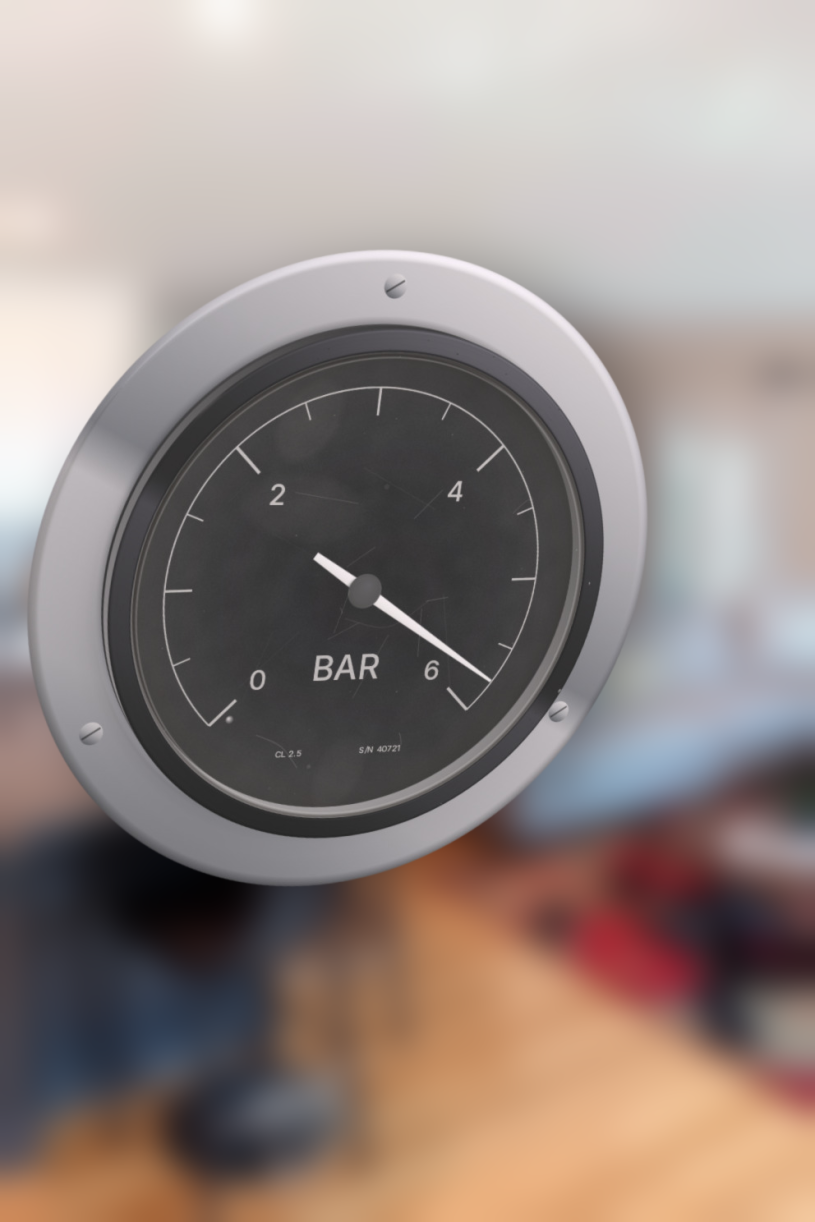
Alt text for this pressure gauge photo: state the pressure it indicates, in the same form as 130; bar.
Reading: 5.75; bar
